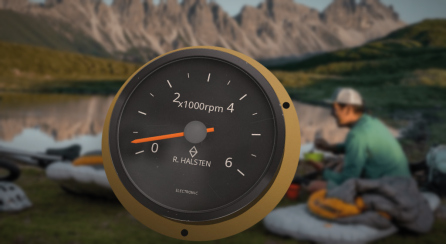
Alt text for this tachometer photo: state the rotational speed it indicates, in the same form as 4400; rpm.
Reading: 250; rpm
